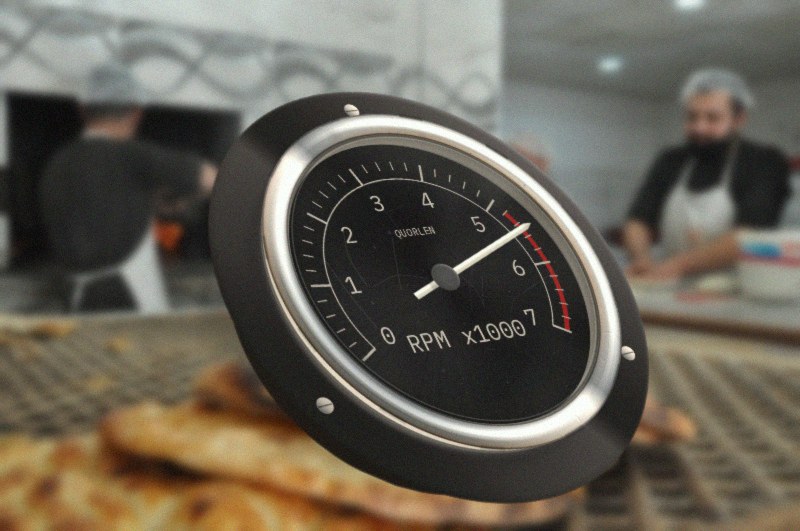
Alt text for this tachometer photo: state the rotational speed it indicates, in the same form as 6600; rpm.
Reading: 5500; rpm
